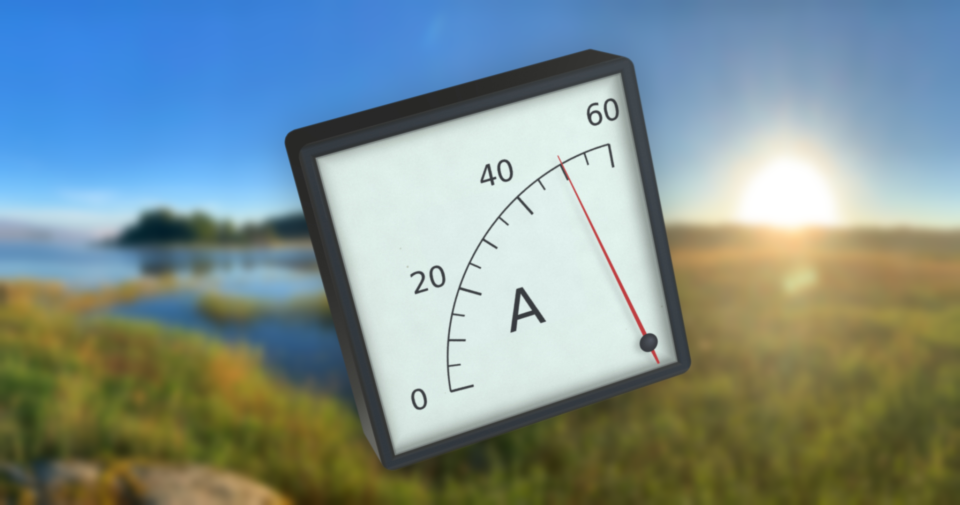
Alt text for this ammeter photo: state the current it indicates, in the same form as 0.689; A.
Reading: 50; A
